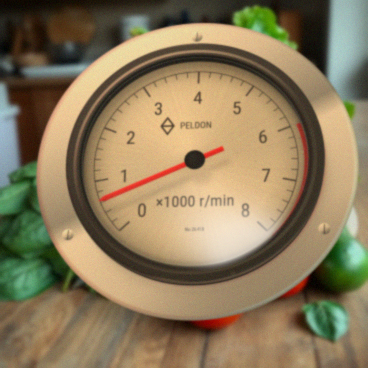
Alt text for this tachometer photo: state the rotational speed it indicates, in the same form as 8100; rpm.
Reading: 600; rpm
